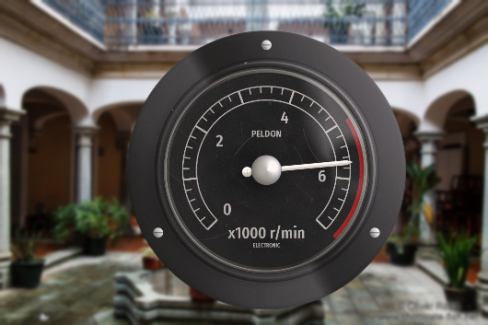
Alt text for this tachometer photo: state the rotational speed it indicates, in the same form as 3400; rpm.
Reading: 5700; rpm
